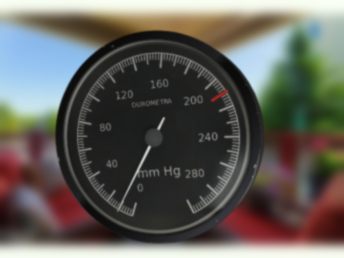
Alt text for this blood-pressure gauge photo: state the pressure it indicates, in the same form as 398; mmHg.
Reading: 10; mmHg
